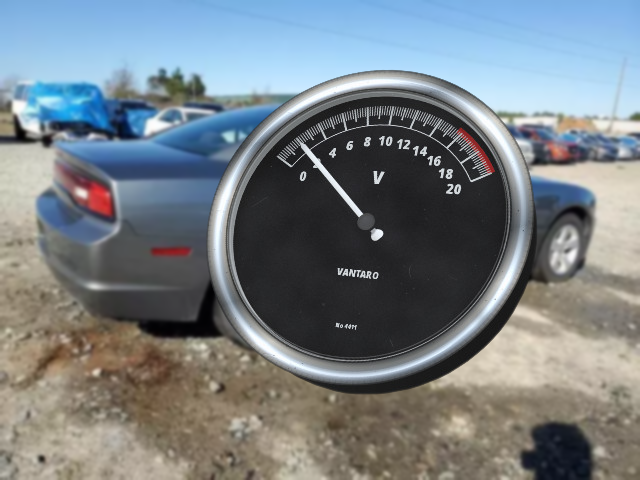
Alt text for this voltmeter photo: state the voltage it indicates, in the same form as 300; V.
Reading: 2; V
